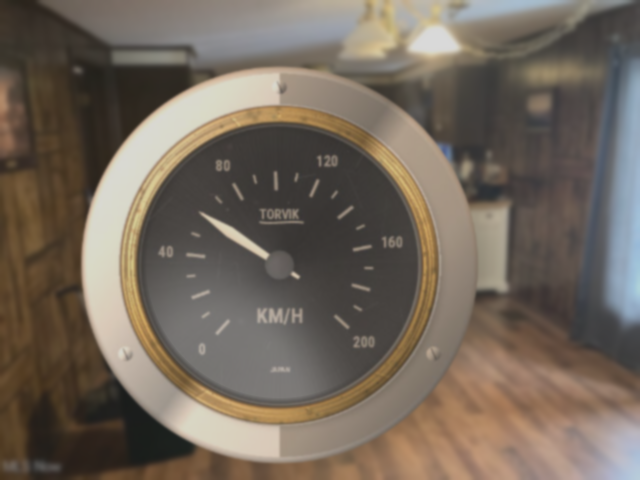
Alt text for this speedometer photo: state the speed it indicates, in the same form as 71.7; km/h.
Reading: 60; km/h
